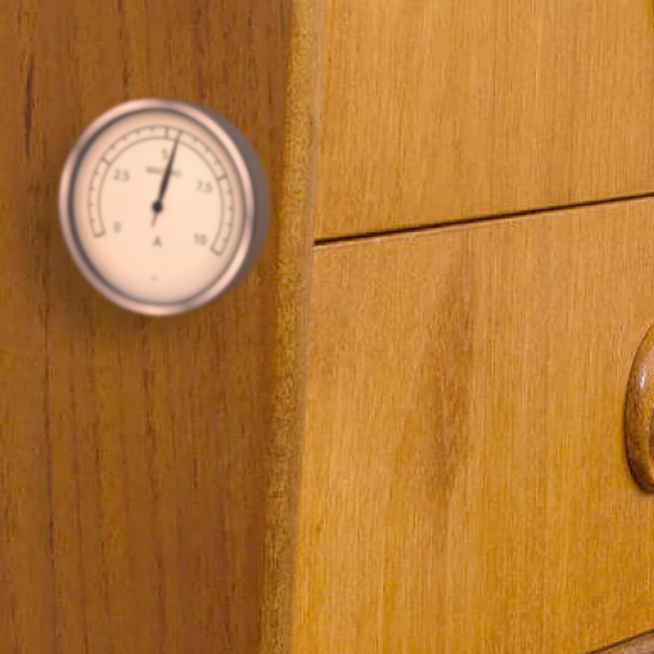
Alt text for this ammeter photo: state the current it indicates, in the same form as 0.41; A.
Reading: 5.5; A
